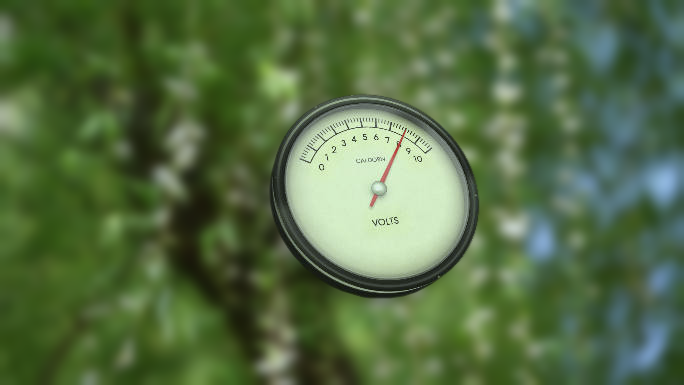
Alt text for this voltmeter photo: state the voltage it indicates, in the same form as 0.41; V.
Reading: 8; V
